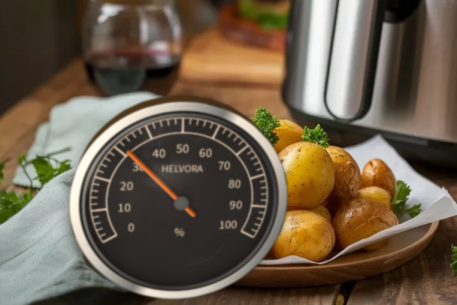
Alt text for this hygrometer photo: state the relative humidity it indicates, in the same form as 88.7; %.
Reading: 32; %
